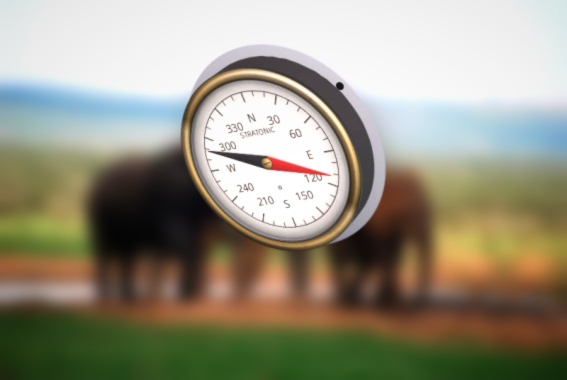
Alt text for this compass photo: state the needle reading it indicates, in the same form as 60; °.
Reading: 110; °
